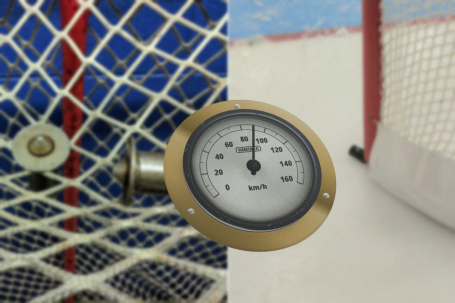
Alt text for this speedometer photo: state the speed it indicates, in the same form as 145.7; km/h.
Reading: 90; km/h
